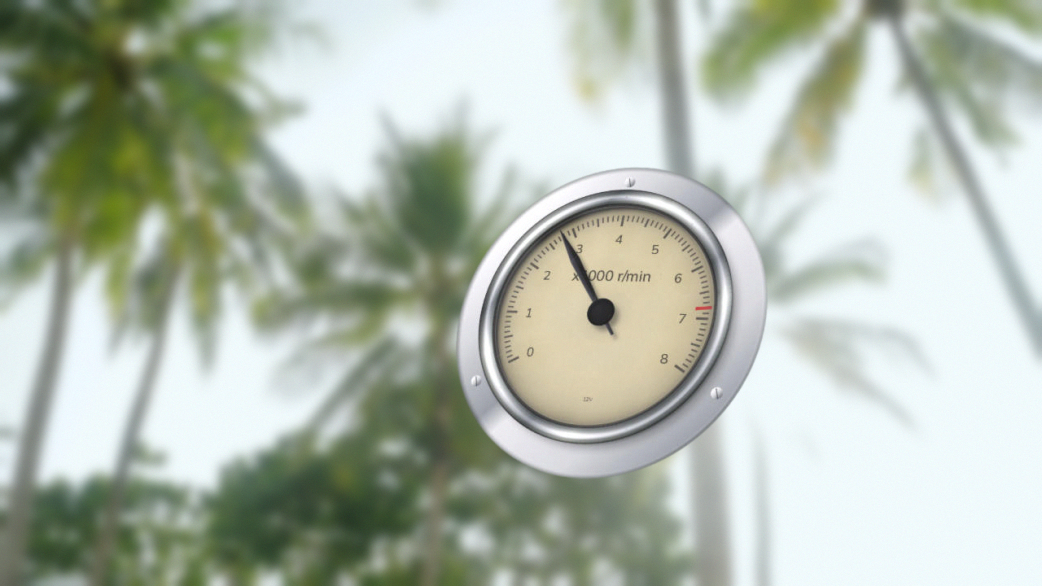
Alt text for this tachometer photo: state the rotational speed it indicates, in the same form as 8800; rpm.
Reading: 2800; rpm
